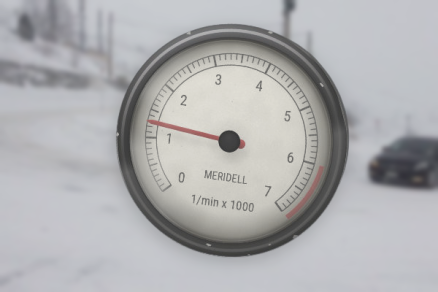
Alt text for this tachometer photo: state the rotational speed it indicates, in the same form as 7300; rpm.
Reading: 1300; rpm
